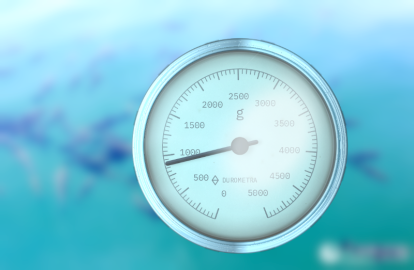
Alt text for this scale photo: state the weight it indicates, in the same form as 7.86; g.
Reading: 900; g
